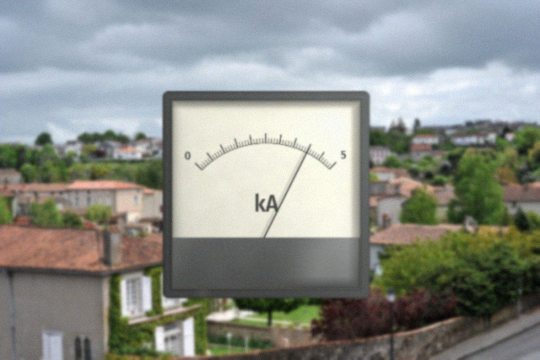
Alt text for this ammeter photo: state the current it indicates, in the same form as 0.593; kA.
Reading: 4; kA
